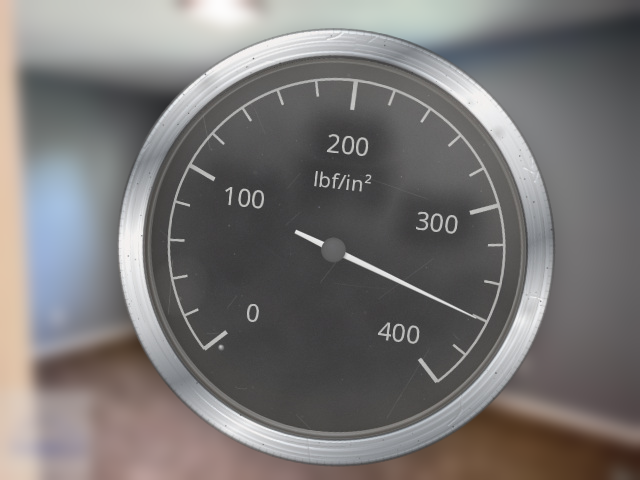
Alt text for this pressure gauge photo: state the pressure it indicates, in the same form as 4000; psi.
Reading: 360; psi
